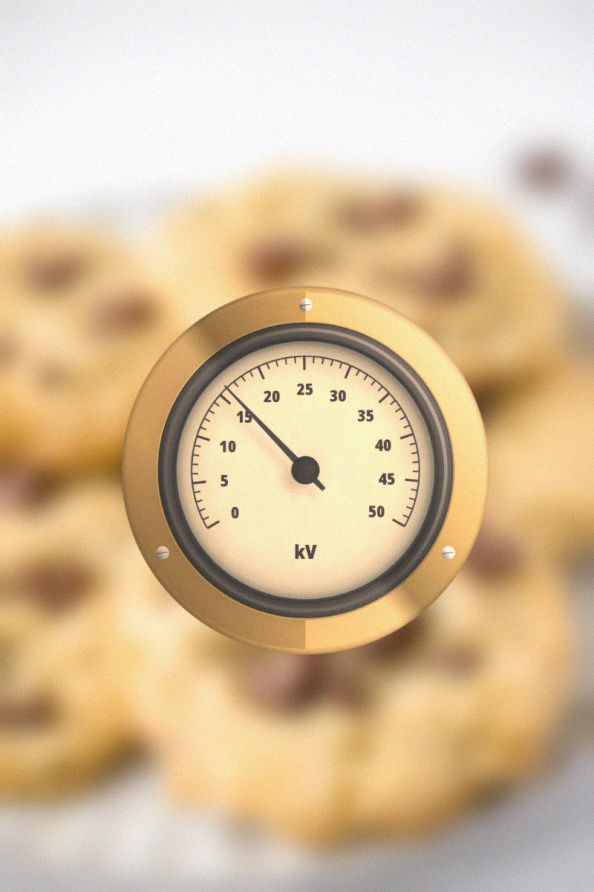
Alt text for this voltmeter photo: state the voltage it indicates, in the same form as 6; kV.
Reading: 16; kV
